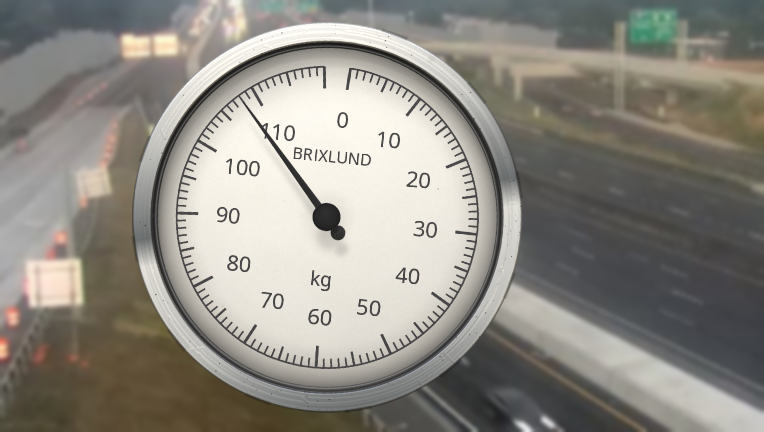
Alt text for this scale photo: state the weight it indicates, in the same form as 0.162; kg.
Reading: 108; kg
